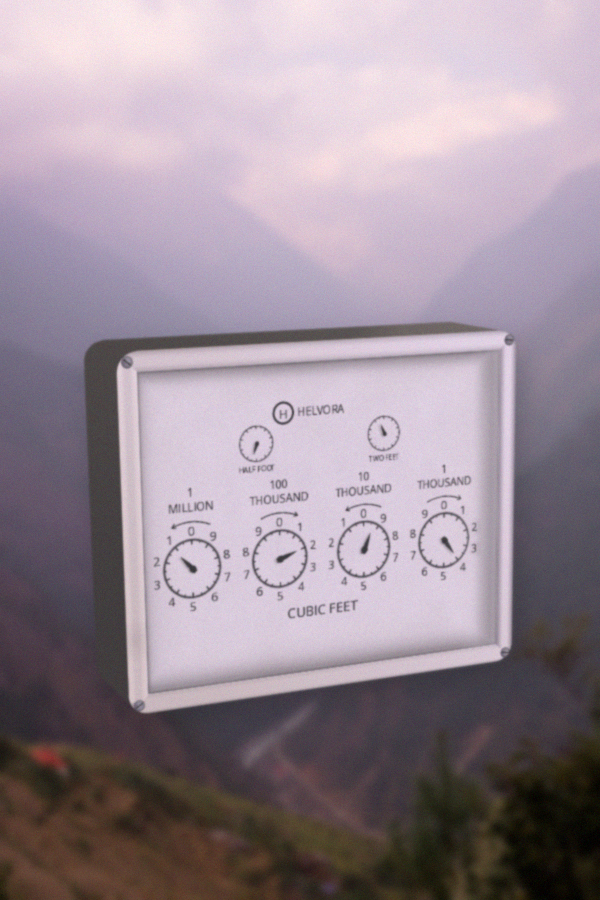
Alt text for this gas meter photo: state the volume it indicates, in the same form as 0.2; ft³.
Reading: 119400; ft³
